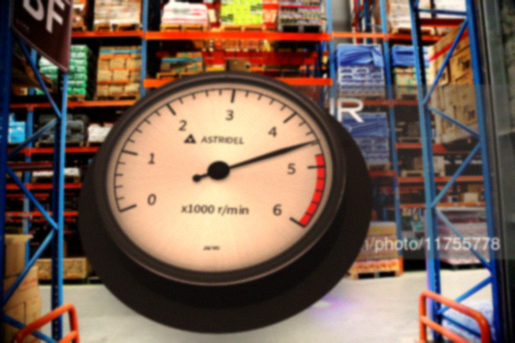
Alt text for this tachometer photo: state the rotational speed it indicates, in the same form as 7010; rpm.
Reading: 4600; rpm
